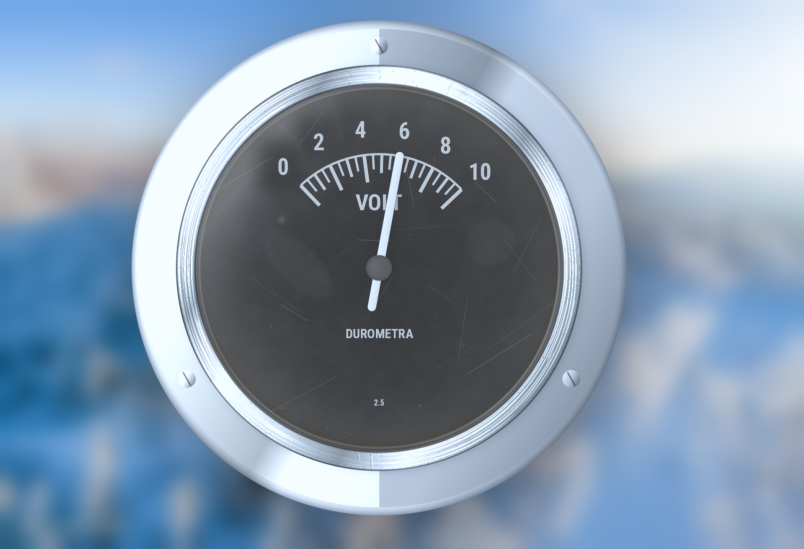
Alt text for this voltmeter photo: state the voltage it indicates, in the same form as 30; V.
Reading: 6; V
